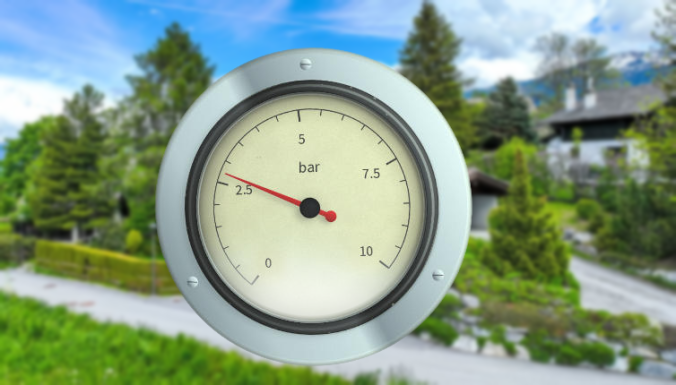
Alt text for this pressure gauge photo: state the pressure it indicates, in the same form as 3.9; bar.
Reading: 2.75; bar
